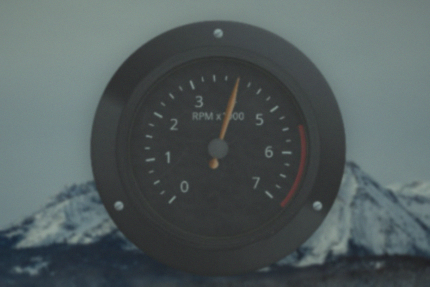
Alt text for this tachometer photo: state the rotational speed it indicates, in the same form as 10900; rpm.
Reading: 4000; rpm
